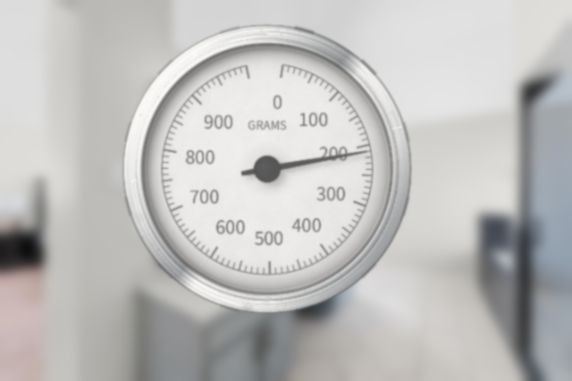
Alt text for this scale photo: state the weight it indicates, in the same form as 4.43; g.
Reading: 210; g
